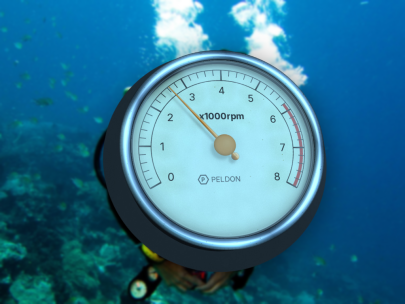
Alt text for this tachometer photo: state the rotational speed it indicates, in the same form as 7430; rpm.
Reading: 2600; rpm
